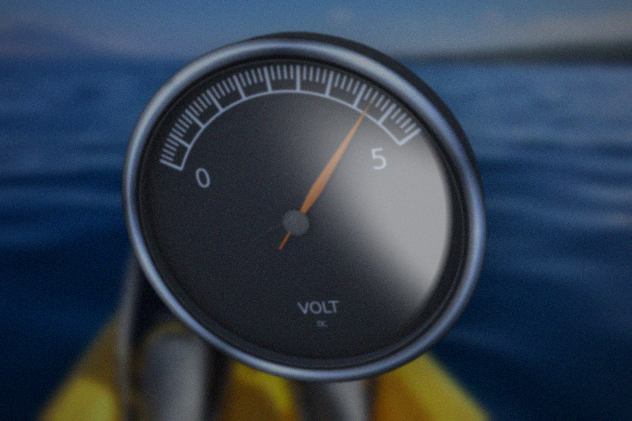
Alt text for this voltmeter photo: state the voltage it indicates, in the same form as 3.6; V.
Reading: 4.2; V
